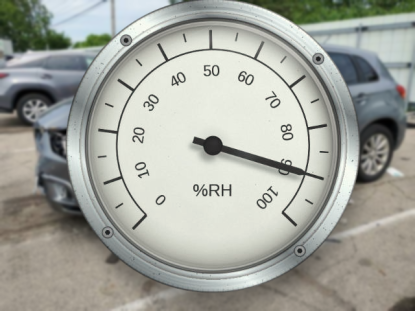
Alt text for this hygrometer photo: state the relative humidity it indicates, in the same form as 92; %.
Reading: 90; %
